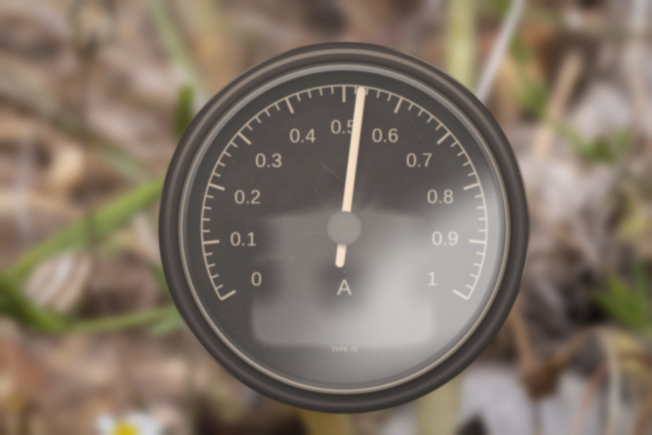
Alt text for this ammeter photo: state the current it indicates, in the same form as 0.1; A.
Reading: 0.53; A
